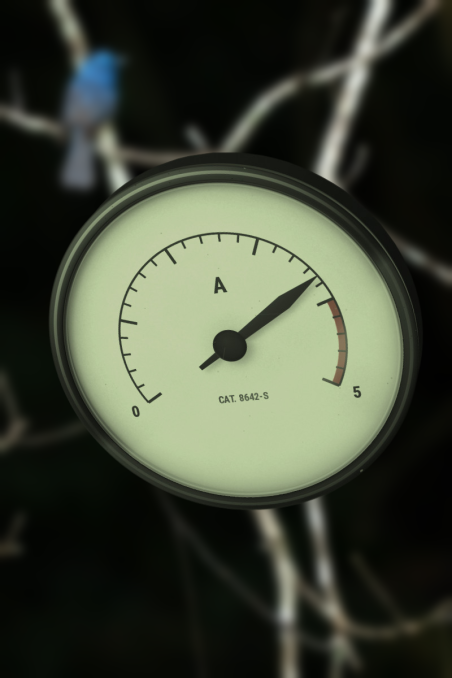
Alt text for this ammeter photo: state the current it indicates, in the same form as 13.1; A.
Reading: 3.7; A
